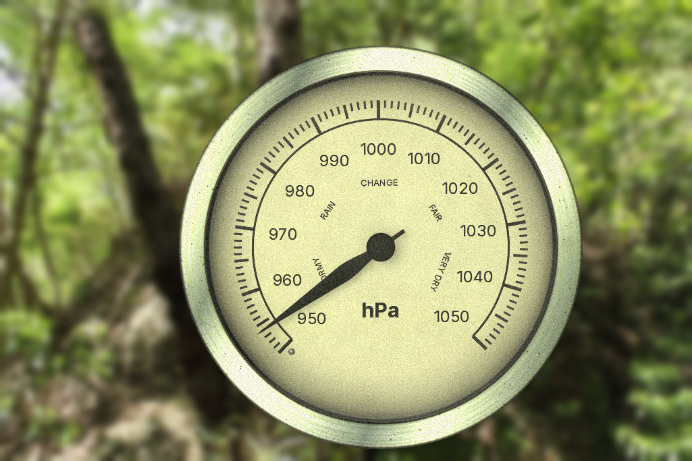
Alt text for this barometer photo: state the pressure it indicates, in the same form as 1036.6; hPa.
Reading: 954; hPa
